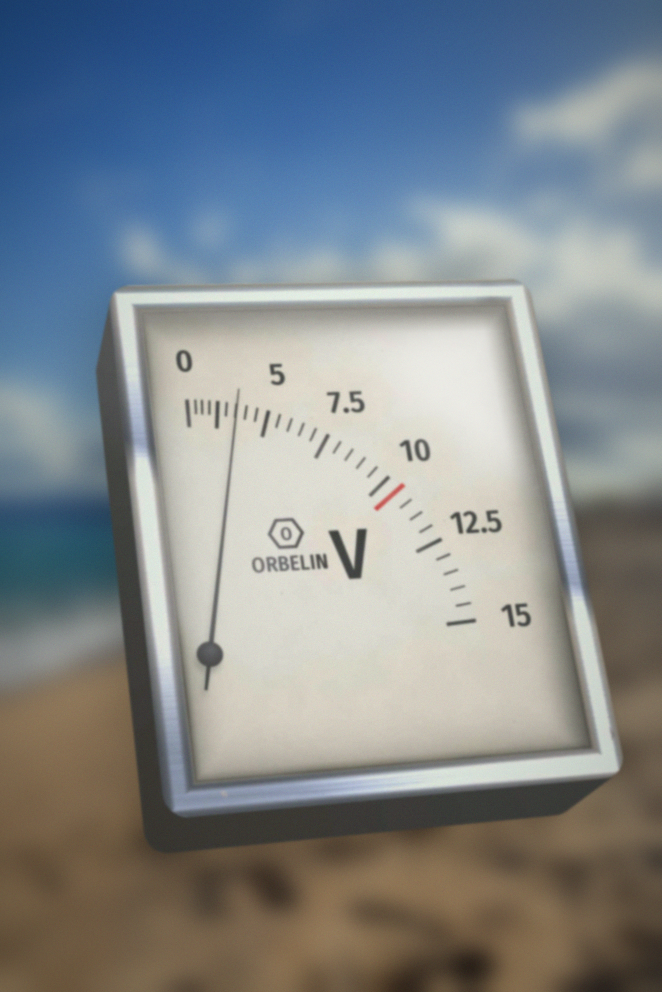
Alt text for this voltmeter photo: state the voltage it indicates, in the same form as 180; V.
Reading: 3.5; V
